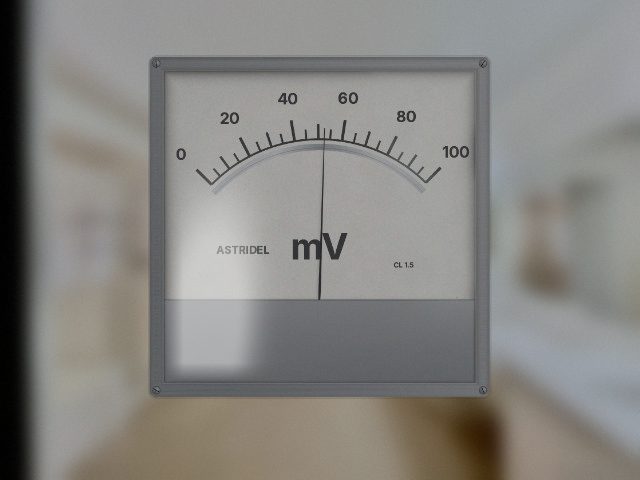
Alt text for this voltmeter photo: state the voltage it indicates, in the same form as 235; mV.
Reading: 52.5; mV
